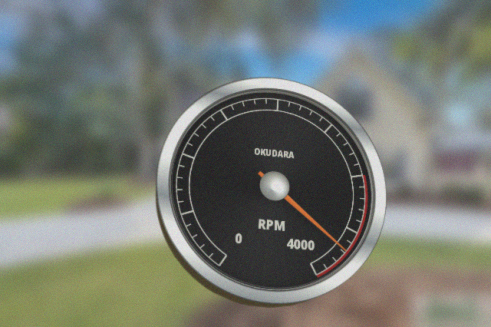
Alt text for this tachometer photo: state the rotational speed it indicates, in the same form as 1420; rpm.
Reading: 3700; rpm
